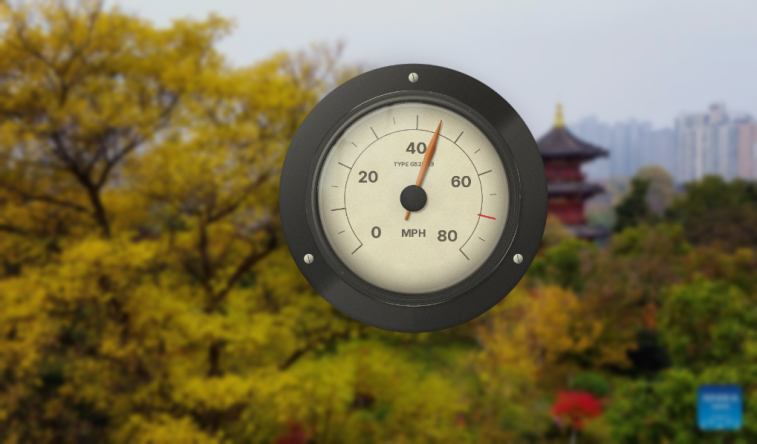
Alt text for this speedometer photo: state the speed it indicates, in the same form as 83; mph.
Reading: 45; mph
